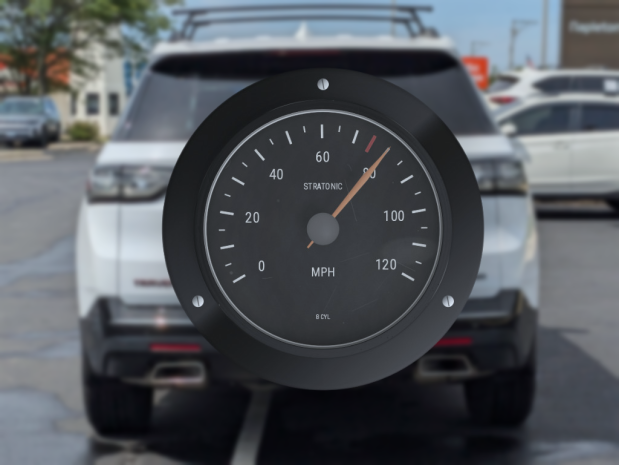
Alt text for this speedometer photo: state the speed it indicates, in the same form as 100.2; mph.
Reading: 80; mph
